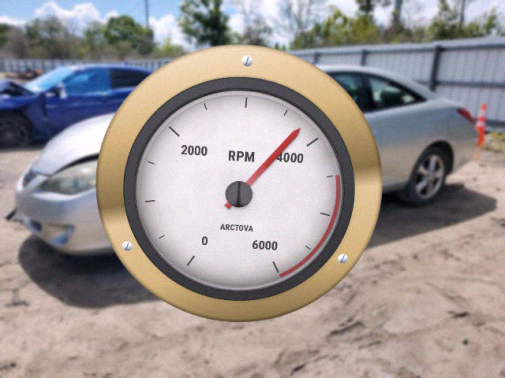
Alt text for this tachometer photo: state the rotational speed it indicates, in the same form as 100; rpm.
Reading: 3750; rpm
